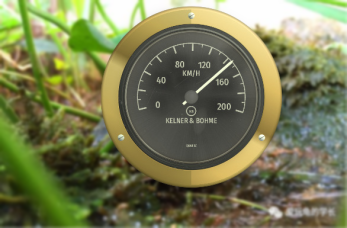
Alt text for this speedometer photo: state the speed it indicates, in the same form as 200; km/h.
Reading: 145; km/h
